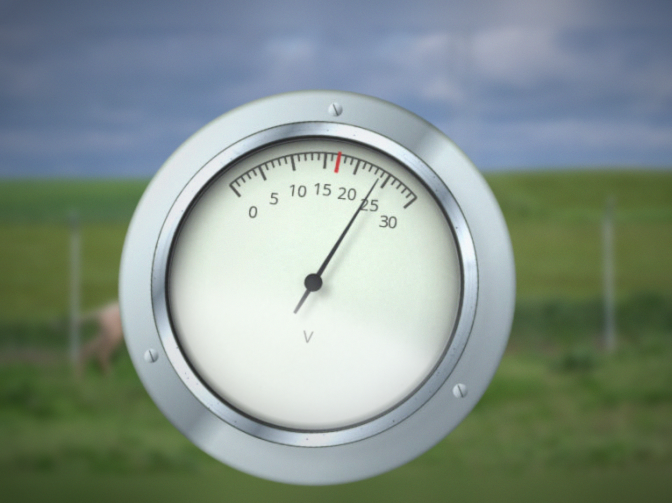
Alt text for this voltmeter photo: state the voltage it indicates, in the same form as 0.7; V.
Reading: 24; V
